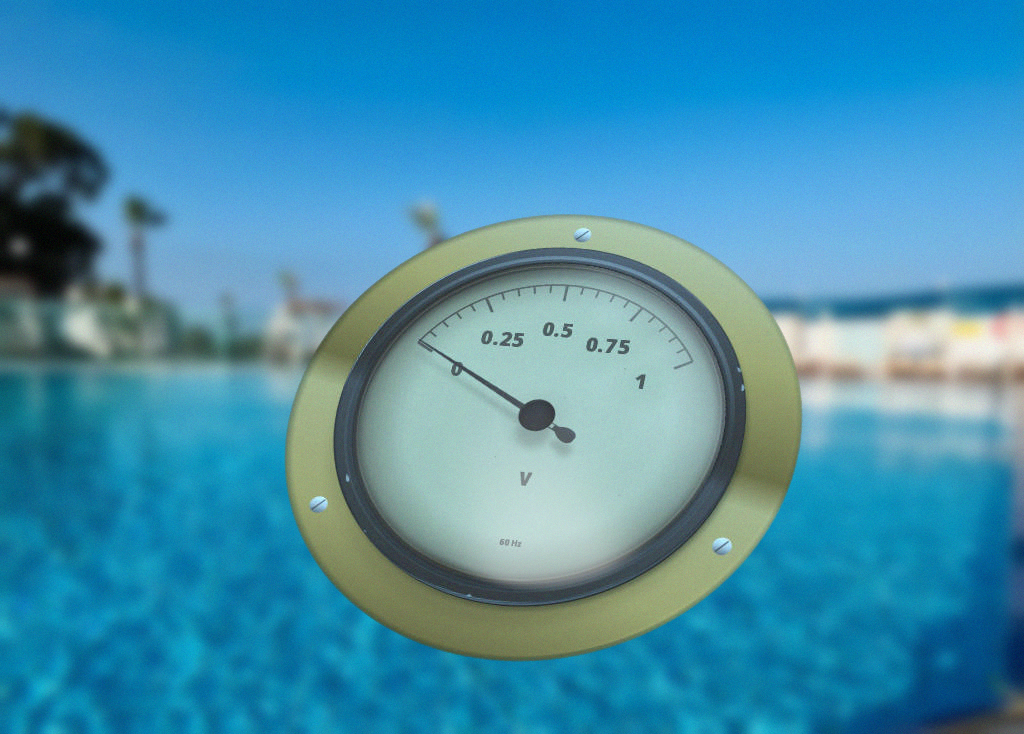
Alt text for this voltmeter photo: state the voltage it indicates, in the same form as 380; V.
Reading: 0; V
